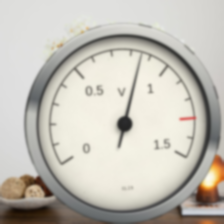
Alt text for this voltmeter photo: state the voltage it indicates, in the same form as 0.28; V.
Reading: 0.85; V
